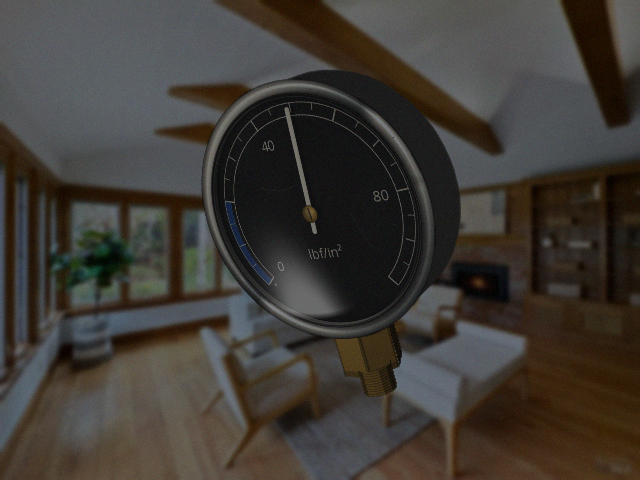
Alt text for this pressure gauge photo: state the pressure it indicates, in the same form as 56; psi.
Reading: 50; psi
